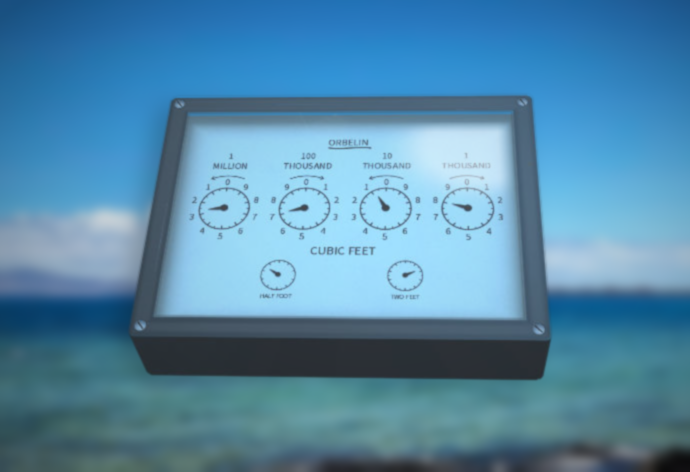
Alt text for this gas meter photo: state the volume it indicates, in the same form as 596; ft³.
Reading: 270800; ft³
